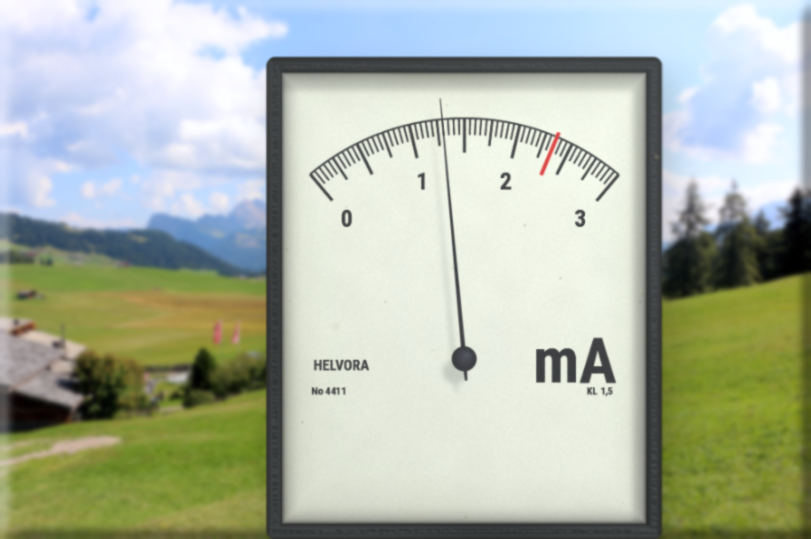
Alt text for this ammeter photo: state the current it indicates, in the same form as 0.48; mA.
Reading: 1.3; mA
